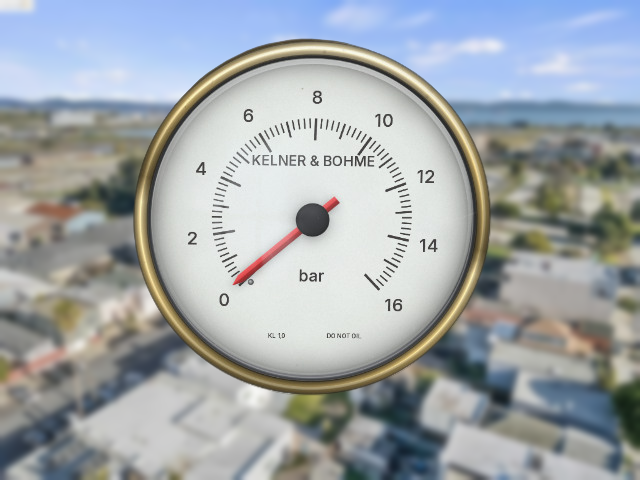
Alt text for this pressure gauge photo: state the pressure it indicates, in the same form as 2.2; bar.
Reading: 0.2; bar
